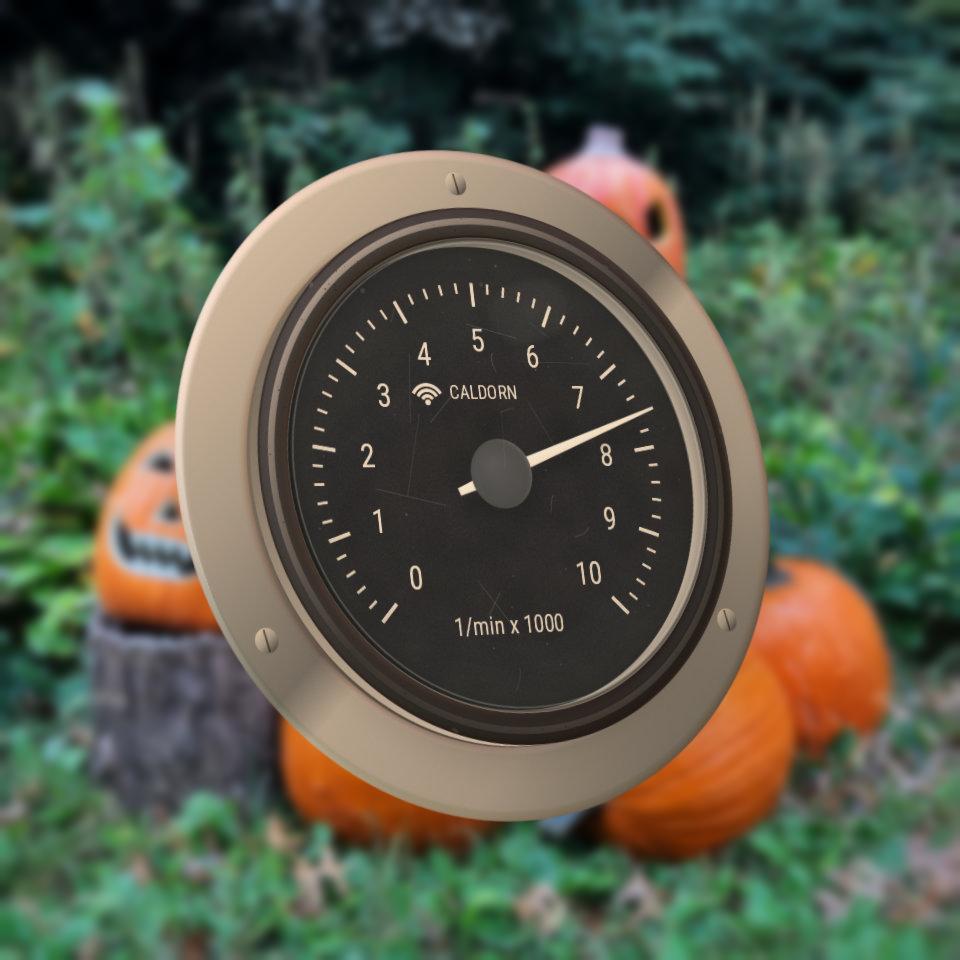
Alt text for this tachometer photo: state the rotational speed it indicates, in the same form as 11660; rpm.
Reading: 7600; rpm
